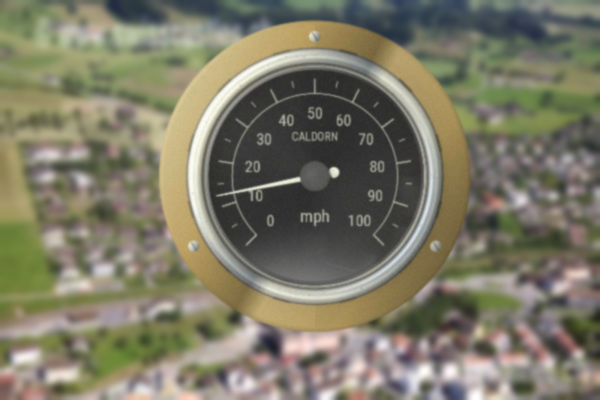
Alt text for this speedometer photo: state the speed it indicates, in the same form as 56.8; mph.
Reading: 12.5; mph
